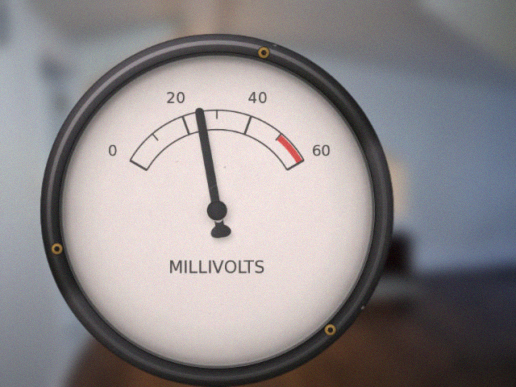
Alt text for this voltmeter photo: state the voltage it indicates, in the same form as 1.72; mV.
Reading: 25; mV
